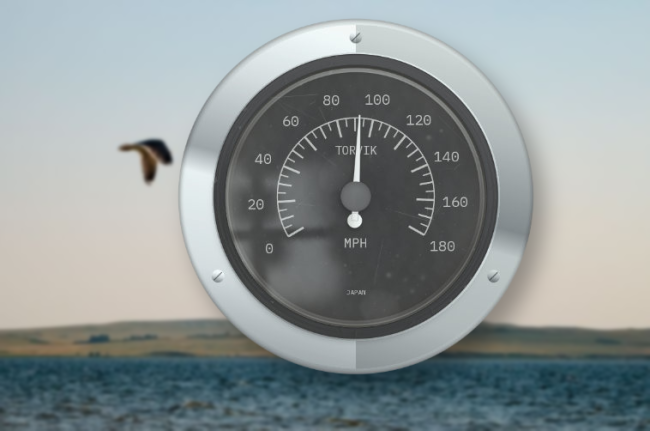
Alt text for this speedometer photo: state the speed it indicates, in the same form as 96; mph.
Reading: 92.5; mph
